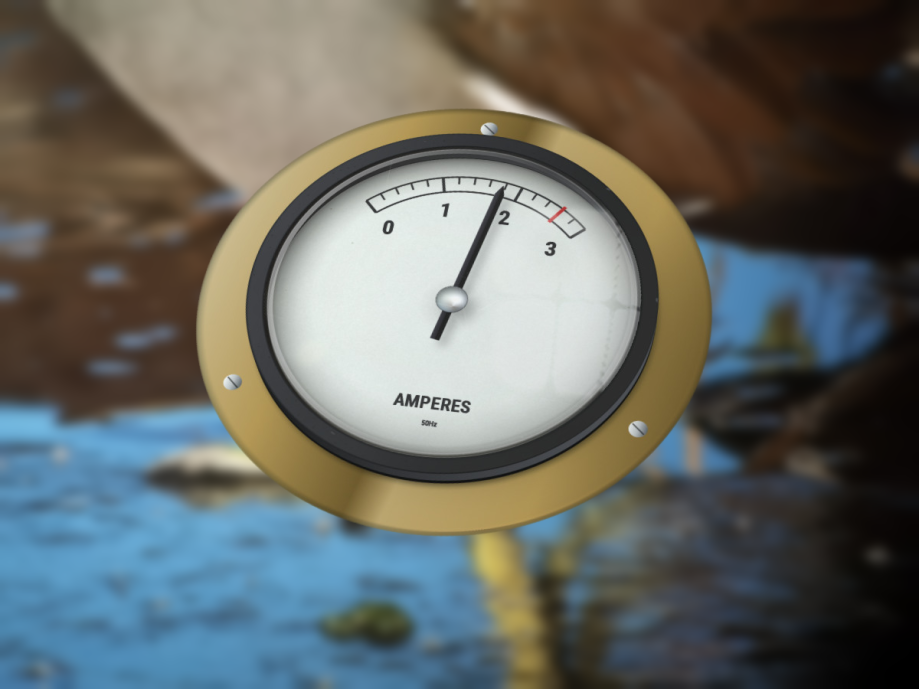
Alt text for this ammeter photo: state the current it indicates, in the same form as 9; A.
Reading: 1.8; A
